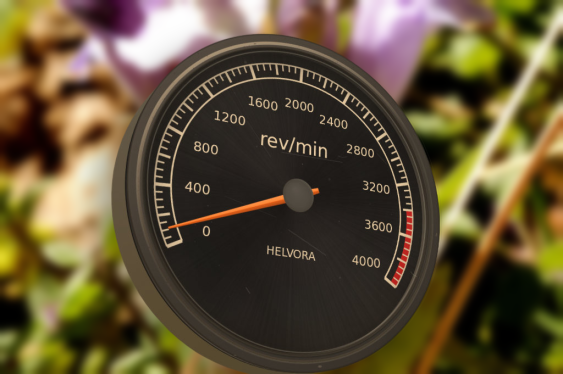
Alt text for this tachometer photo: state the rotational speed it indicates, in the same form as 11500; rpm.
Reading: 100; rpm
